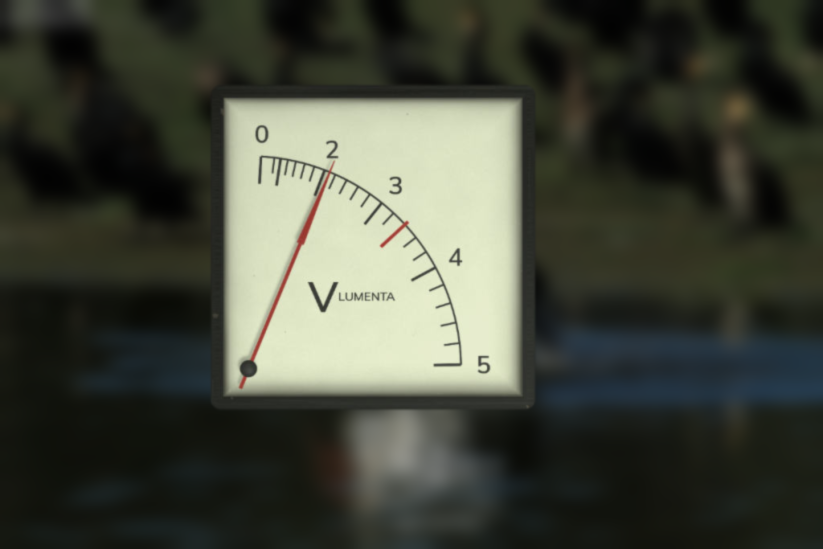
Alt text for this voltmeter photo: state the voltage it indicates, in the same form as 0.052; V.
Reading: 2.1; V
